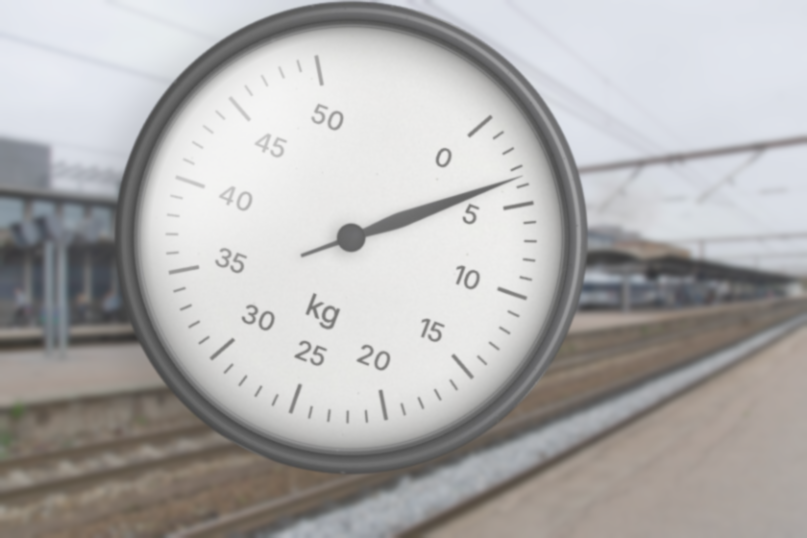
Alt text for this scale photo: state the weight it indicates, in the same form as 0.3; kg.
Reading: 3.5; kg
